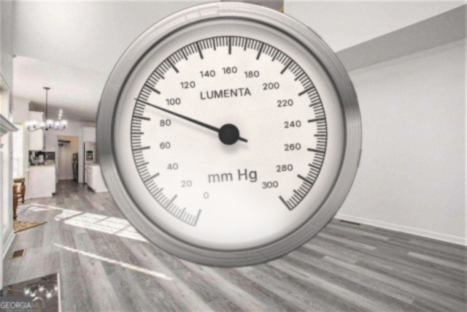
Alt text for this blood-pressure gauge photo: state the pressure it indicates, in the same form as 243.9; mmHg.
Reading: 90; mmHg
